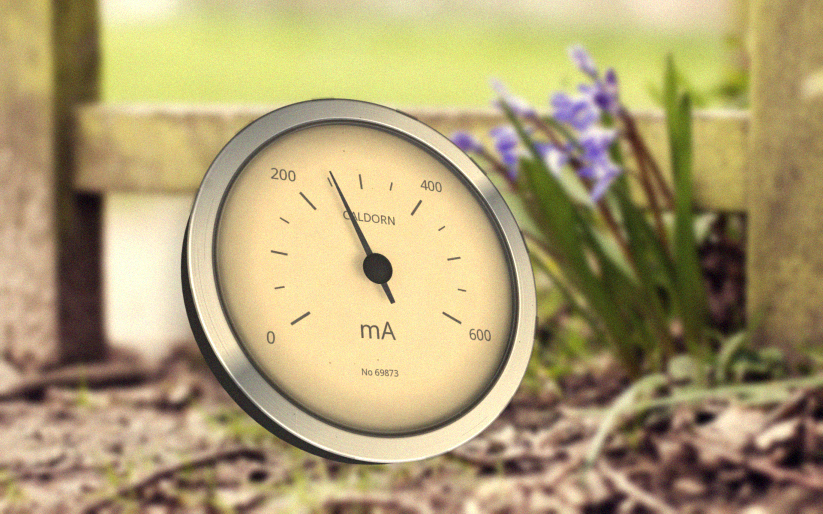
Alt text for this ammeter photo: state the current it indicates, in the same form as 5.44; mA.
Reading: 250; mA
